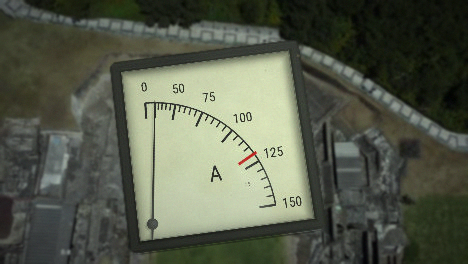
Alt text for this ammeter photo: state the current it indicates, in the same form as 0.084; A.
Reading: 25; A
